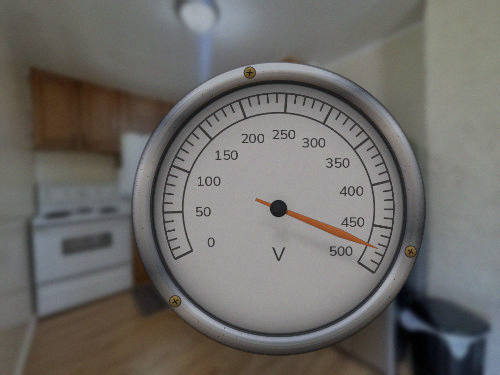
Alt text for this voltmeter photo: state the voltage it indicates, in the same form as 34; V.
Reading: 475; V
